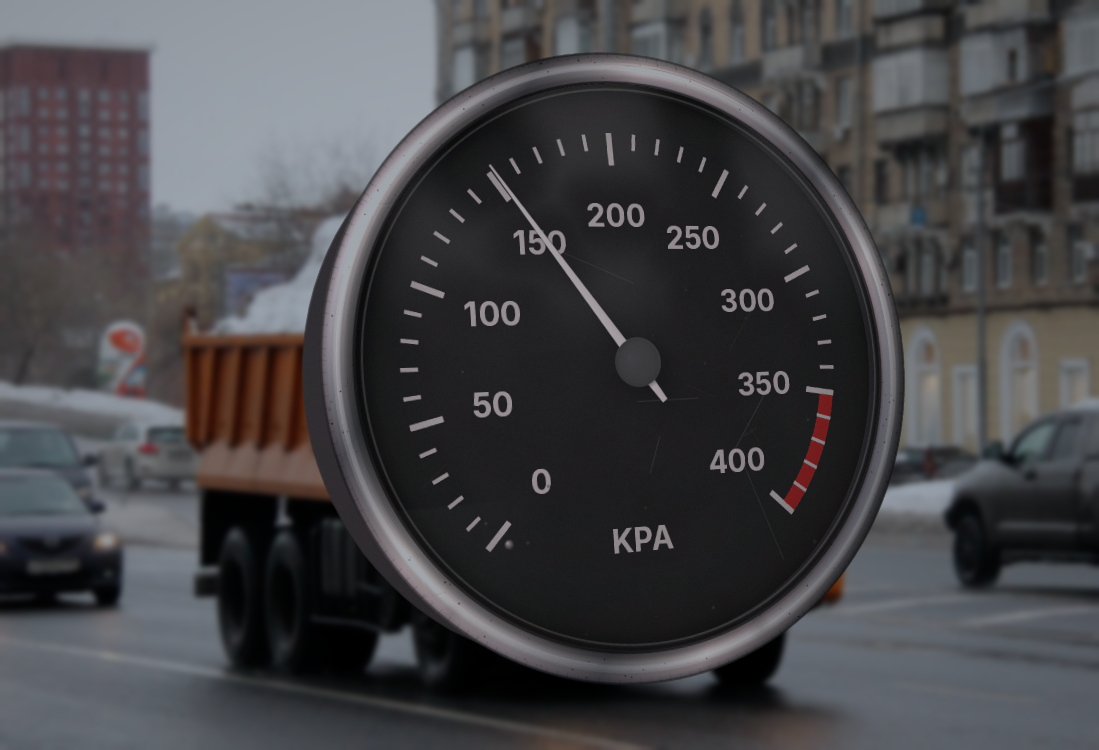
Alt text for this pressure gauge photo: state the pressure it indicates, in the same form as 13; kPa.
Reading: 150; kPa
